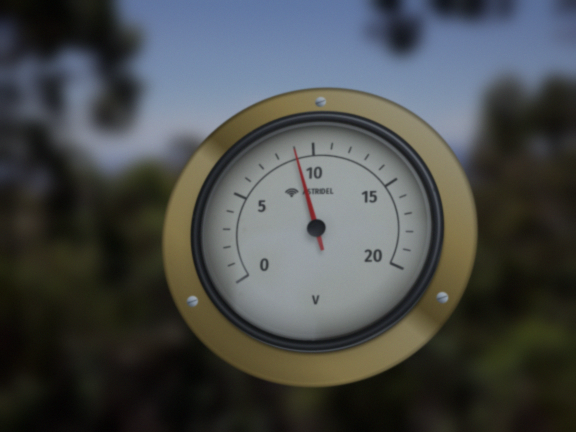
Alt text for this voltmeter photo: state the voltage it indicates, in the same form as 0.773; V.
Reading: 9; V
